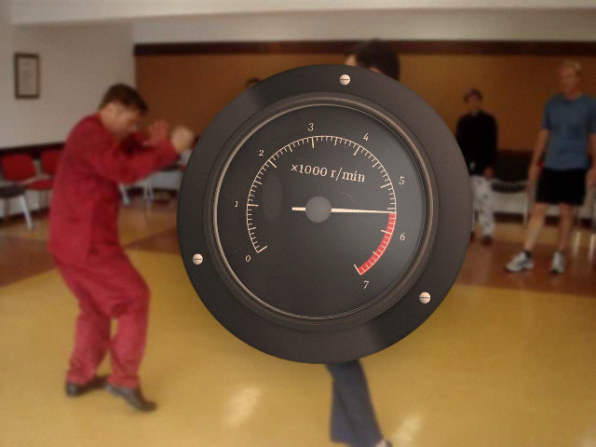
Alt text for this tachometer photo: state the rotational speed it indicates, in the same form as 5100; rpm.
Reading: 5600; rpm
